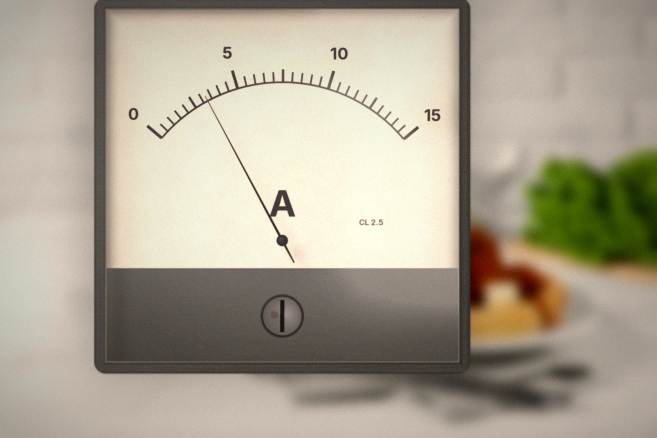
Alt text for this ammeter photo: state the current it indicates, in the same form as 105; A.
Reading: 3.25; A
